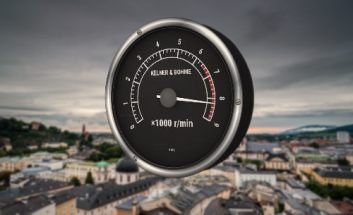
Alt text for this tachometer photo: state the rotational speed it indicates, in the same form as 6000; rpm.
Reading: 8200; rpm
